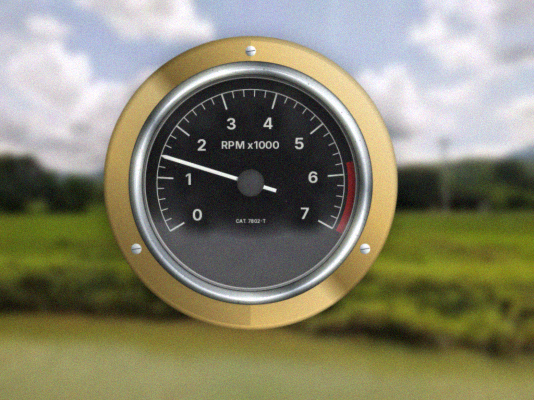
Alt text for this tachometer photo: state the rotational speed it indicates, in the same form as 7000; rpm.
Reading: 1400; rpm
